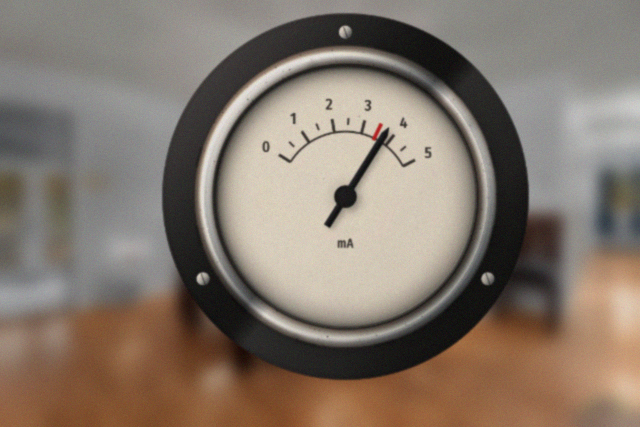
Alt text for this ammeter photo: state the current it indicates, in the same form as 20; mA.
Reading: 3.75; mA
